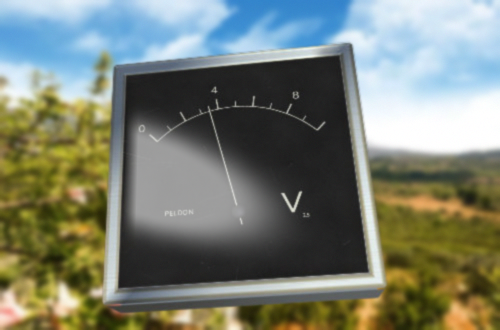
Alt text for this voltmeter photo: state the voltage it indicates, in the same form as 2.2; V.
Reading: 3.5; V
